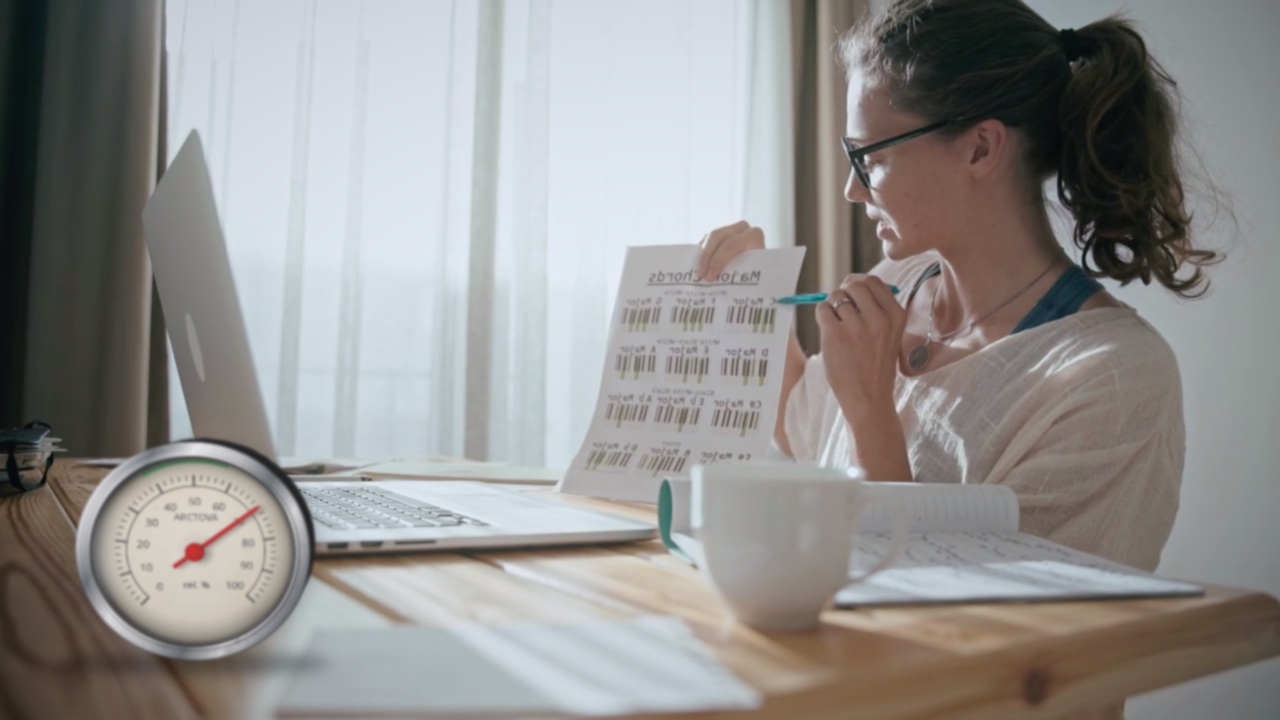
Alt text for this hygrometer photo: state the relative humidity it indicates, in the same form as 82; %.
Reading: 70; %
